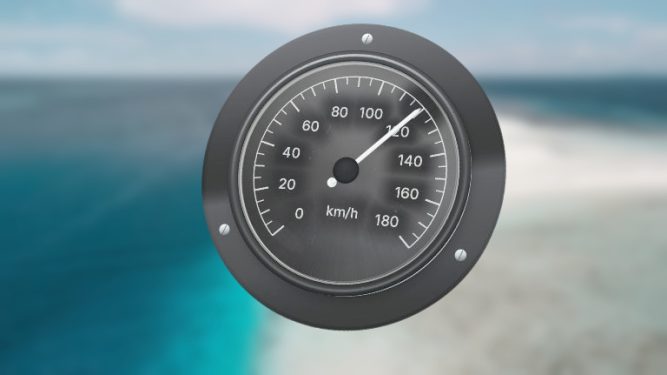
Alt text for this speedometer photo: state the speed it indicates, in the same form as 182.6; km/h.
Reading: 120; km/h
